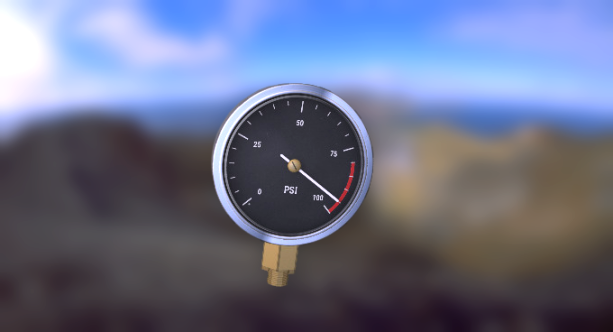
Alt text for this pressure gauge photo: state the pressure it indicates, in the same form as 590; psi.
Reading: 95; psi
